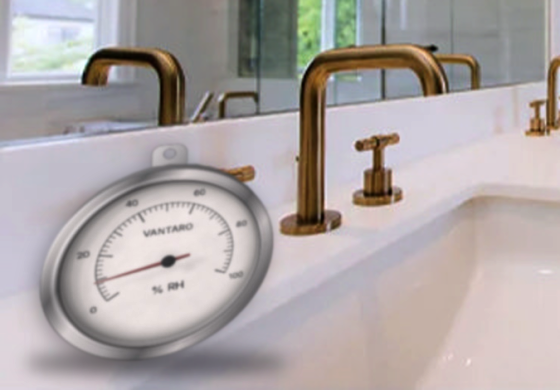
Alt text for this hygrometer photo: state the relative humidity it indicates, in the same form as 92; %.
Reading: 10; %
